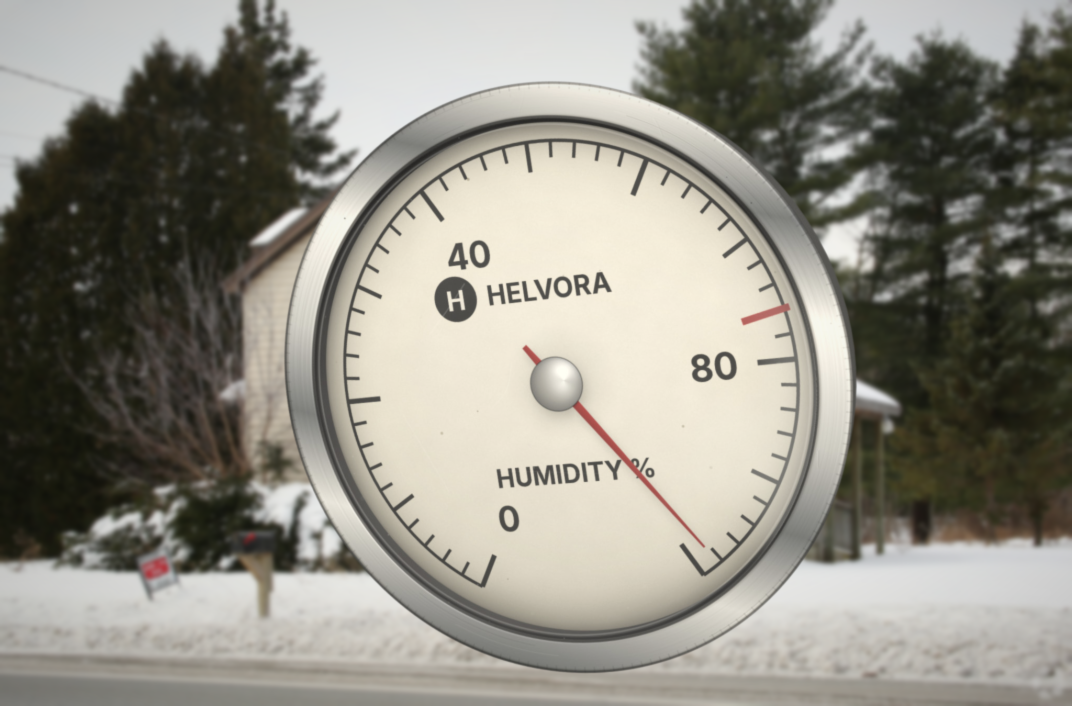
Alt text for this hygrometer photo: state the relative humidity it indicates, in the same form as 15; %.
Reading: 98; %
